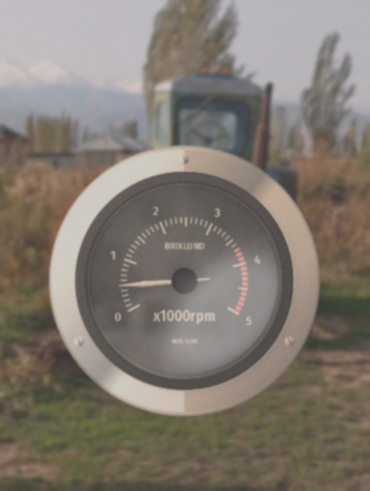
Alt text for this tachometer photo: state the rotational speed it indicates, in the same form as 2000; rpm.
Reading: 500; rpm
